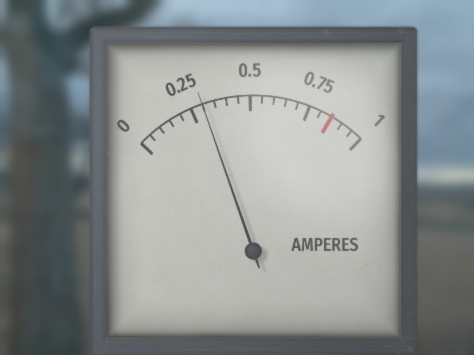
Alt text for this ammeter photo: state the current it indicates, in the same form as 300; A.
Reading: 0.3; A
